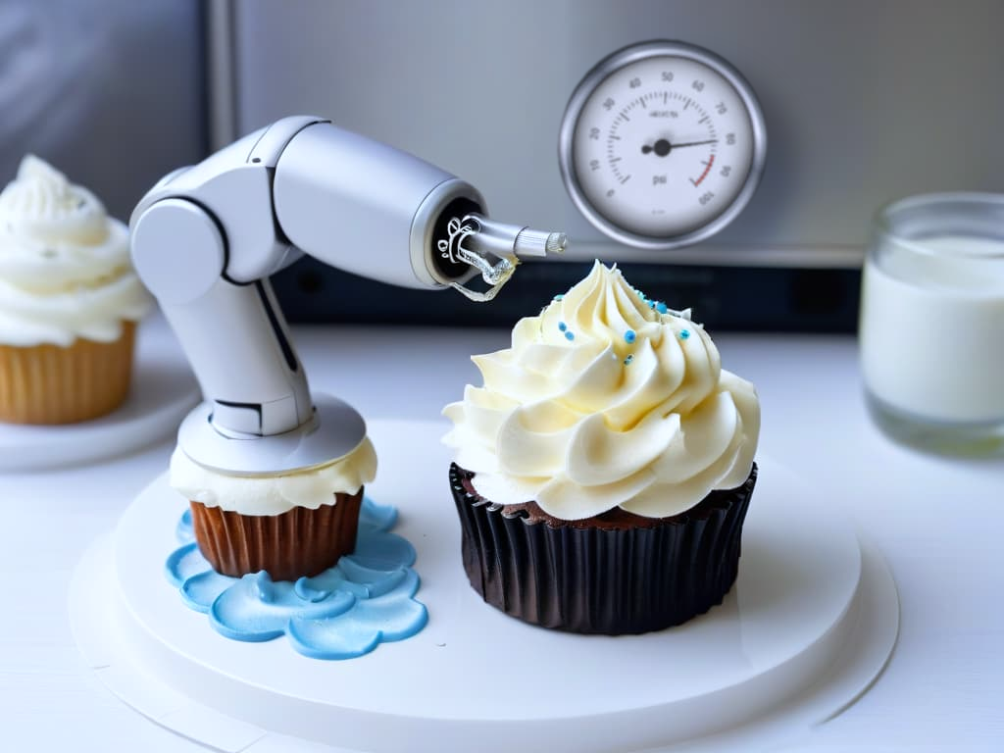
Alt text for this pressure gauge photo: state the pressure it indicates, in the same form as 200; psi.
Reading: 80; psi
